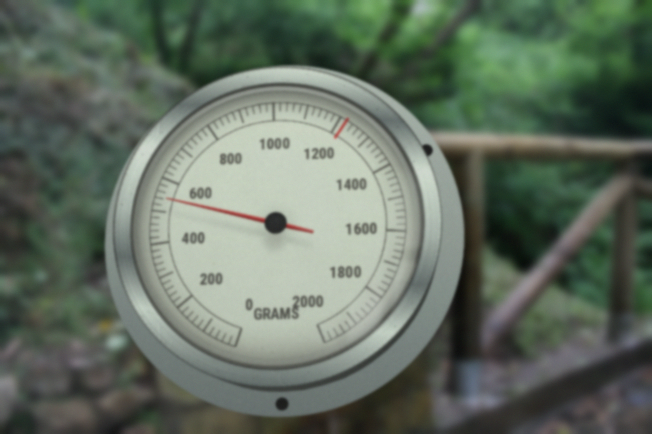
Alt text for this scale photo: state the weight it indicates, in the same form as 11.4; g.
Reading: 540; g
